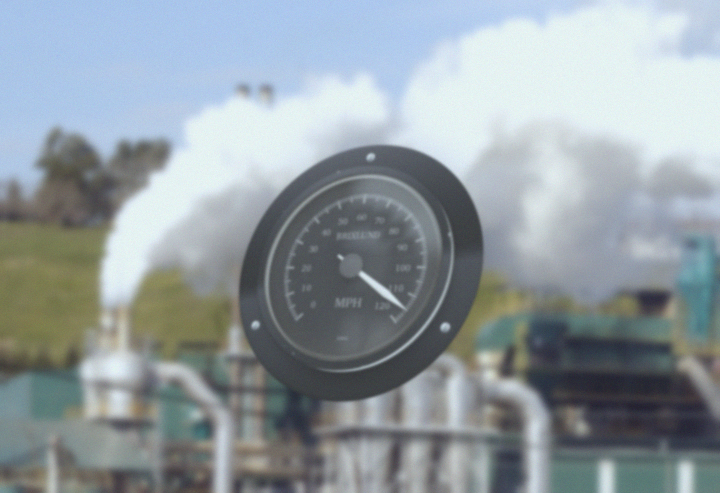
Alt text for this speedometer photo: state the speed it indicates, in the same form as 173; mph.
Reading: 115; mph
